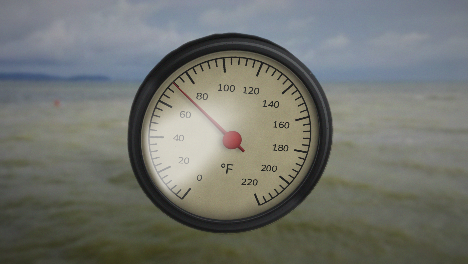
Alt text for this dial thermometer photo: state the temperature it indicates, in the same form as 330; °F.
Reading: 72; °F
